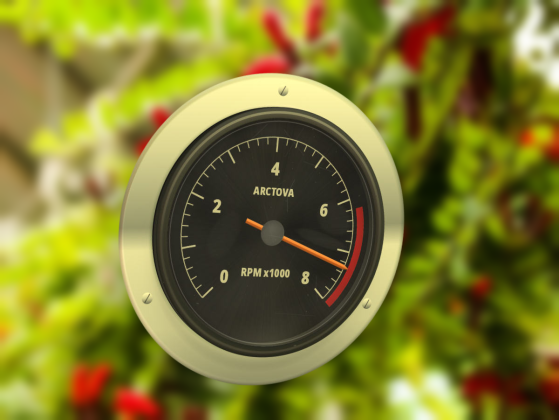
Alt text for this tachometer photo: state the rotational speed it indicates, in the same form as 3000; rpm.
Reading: 7300; rpm
